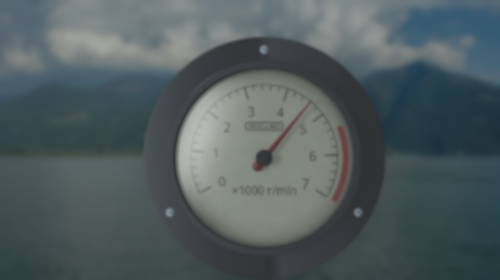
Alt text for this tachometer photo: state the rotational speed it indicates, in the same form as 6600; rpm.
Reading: 4600; rpm
